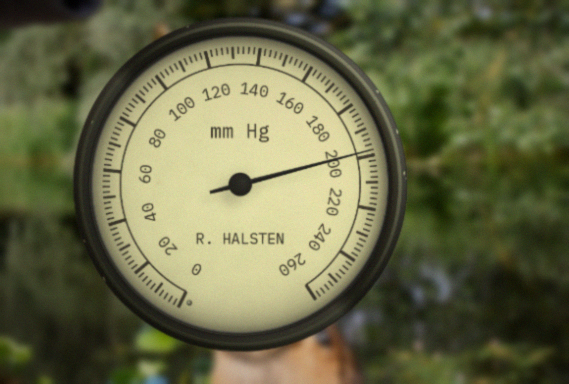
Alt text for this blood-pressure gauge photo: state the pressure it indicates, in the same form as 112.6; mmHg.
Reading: 198; mmHg
